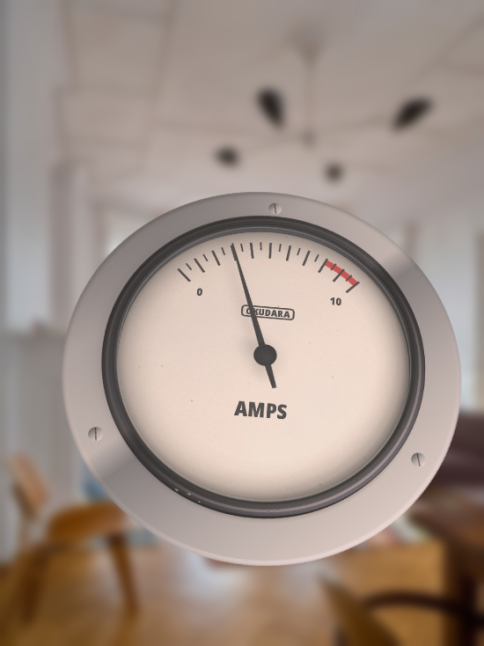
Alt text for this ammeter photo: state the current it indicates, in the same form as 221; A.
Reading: 3; A
